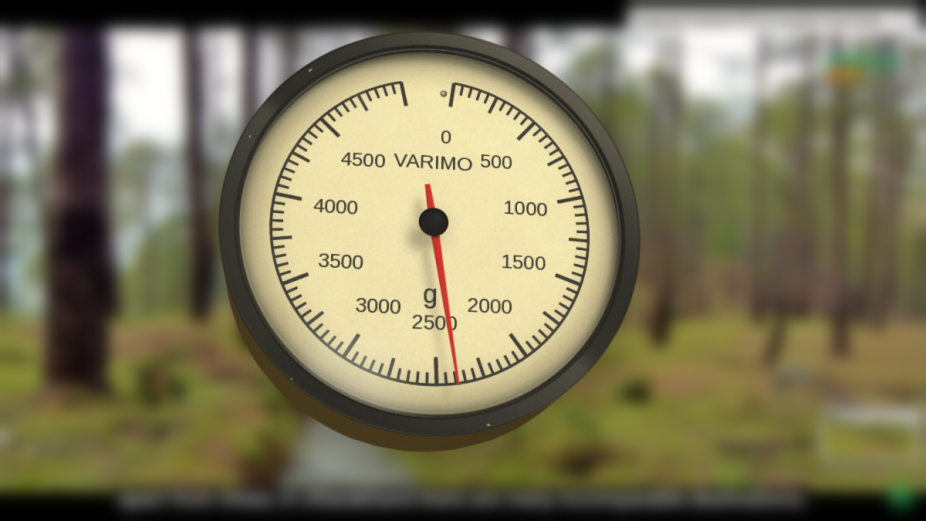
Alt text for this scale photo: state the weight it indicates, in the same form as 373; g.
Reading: 2400; g
